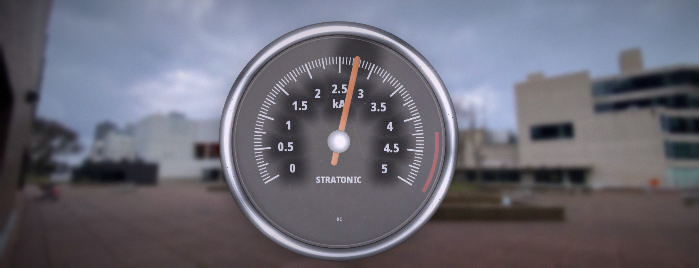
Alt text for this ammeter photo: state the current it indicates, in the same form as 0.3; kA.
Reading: 2.75; kA
